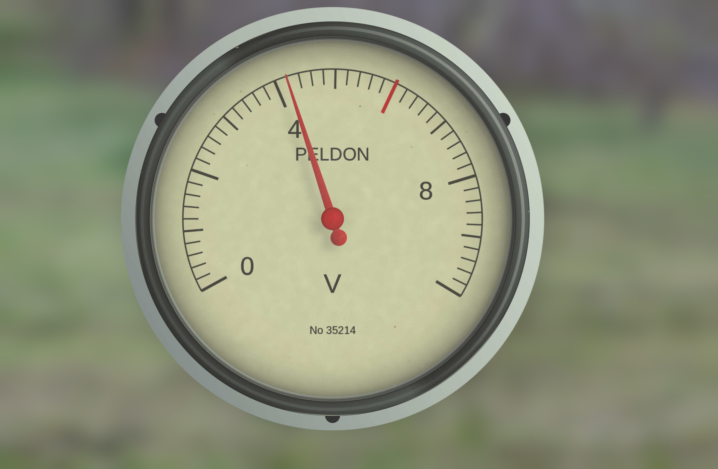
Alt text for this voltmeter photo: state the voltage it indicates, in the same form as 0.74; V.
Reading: 4.2; V
